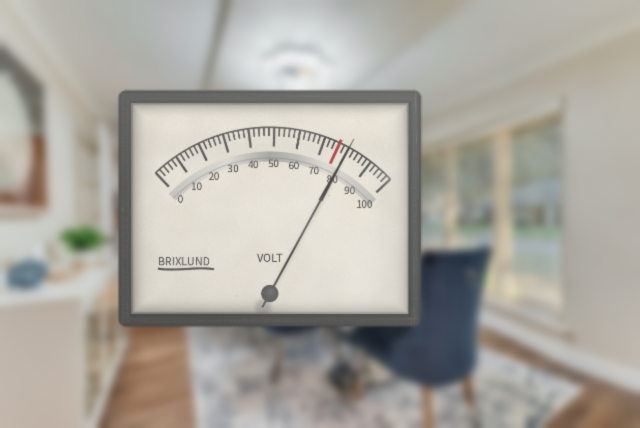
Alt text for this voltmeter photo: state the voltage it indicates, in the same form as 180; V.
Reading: 80; V
